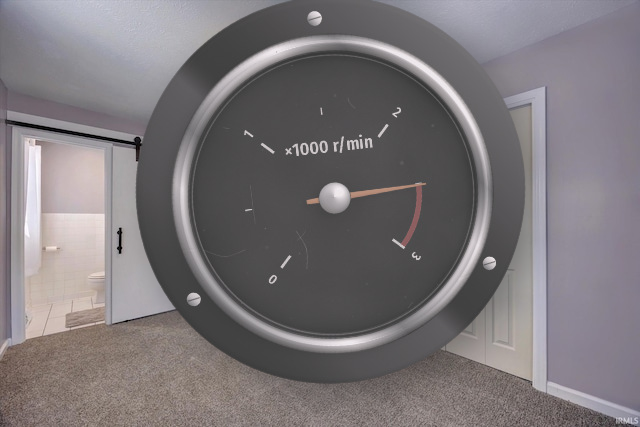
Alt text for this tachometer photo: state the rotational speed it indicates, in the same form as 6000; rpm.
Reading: 2500; rpm
